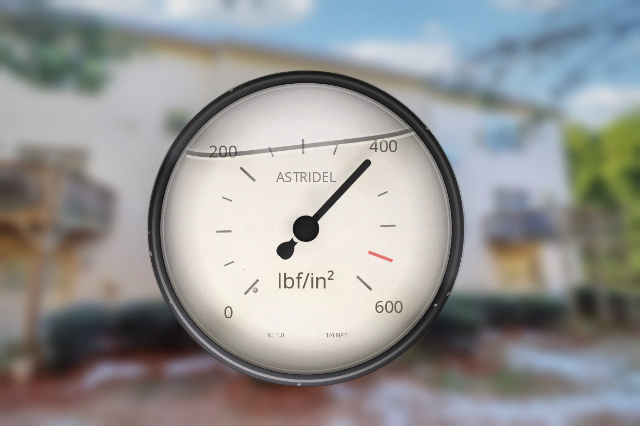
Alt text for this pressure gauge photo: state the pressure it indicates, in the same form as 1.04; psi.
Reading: 400; psi
